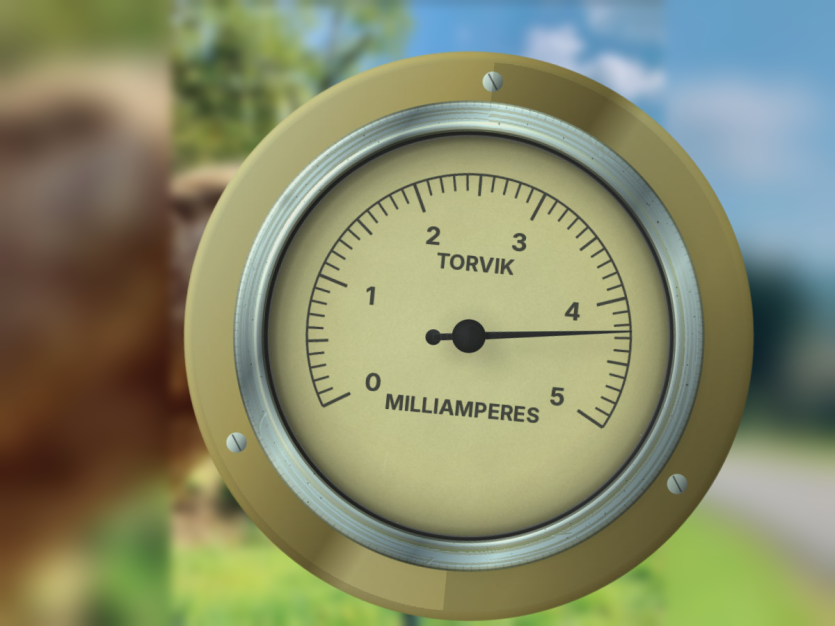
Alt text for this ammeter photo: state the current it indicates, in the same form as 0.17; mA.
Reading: 4.25; mA
